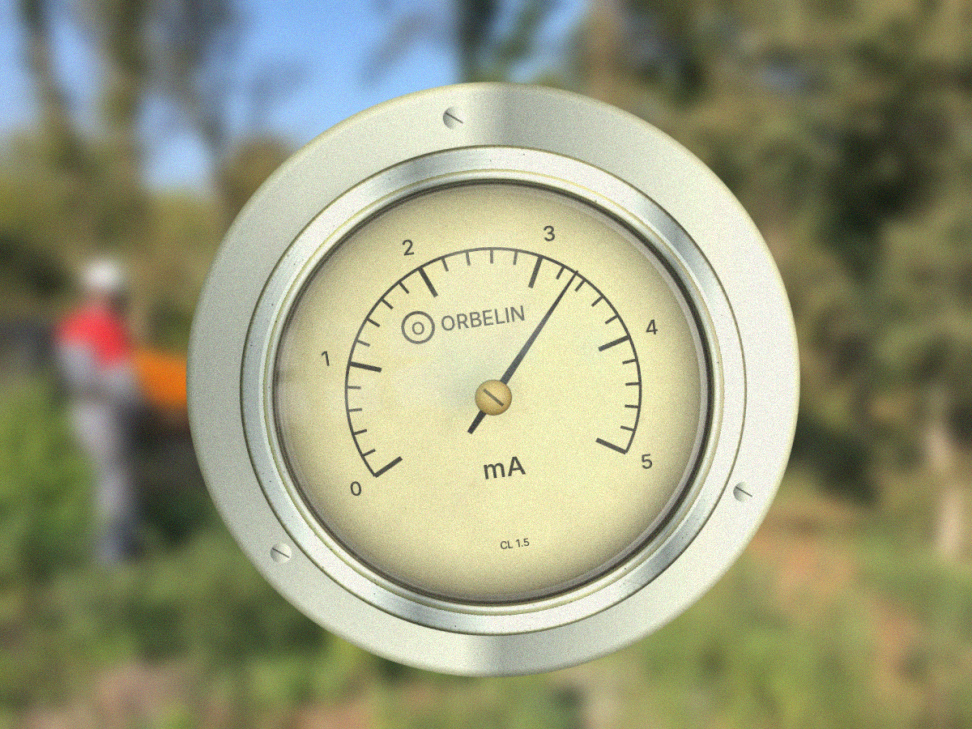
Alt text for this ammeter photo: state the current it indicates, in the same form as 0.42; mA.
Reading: 3.3; mA
